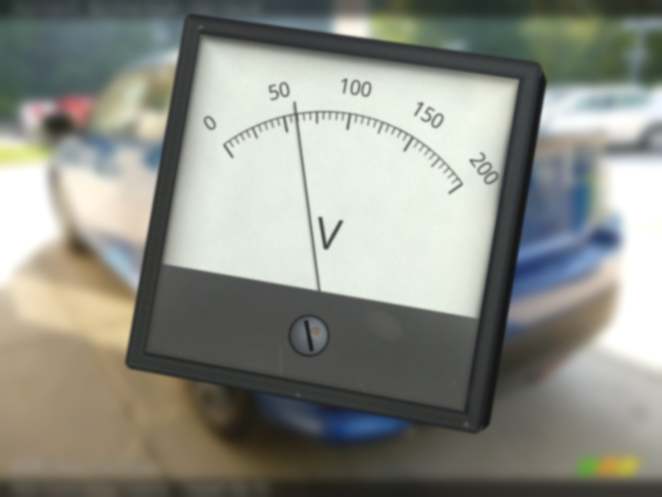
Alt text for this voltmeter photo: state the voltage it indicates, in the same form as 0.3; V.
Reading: 60; V
